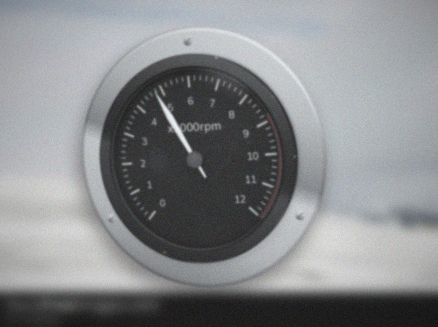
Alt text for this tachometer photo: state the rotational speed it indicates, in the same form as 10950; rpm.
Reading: 4800; rpm
